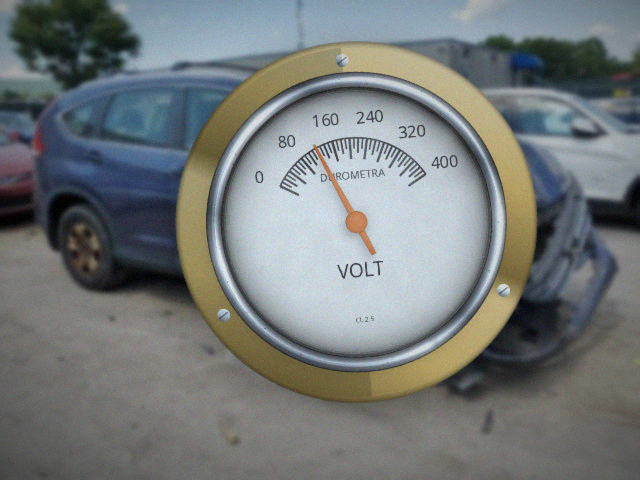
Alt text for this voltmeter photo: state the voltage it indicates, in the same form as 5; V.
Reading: 120; V
